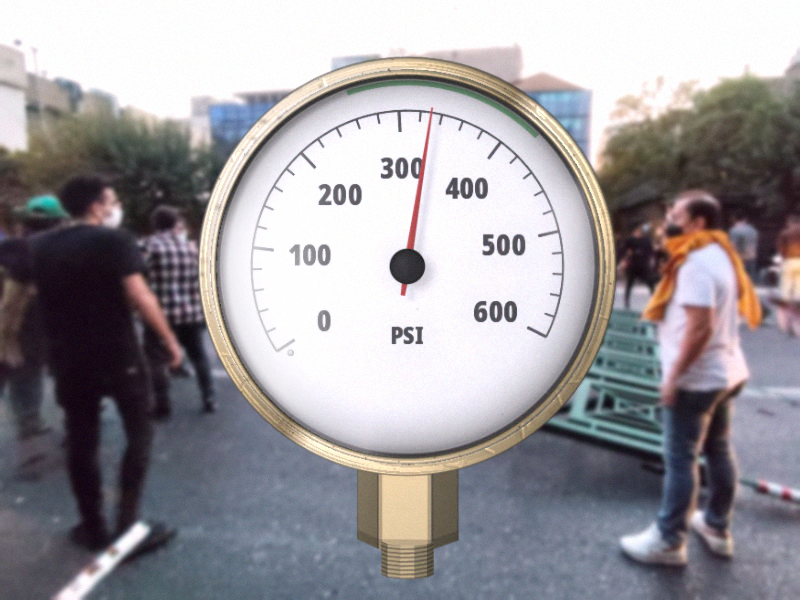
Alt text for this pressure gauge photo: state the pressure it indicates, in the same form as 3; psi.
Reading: 330; psi
